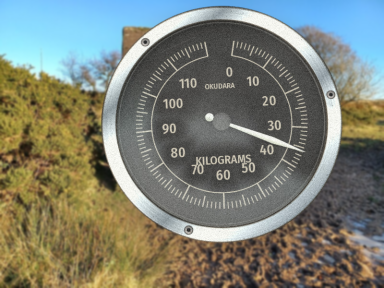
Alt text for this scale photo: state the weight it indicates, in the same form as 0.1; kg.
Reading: 36; kg
